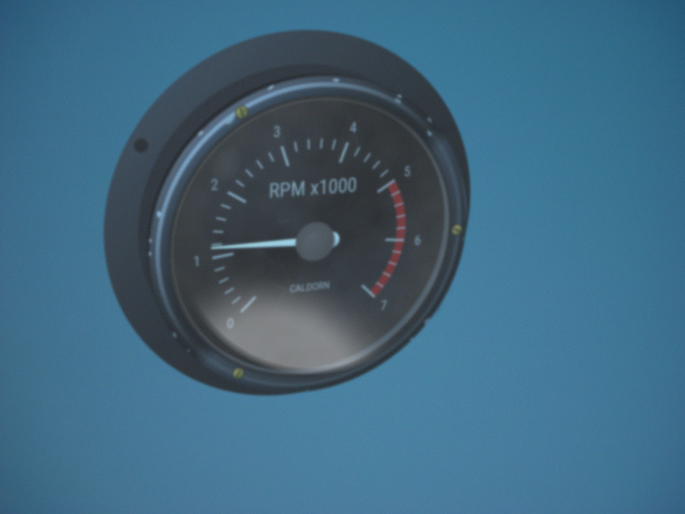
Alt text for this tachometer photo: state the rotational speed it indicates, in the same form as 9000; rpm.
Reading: 1200; rpm
